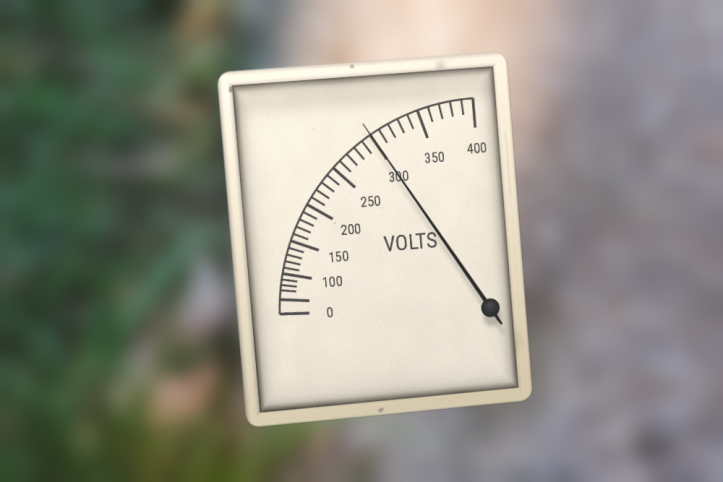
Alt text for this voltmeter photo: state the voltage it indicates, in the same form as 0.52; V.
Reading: 300; V
